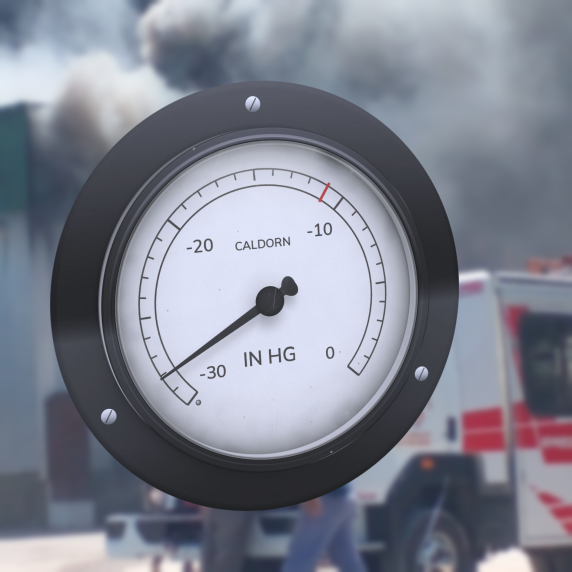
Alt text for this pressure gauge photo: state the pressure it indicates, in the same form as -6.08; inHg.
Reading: -28; inHg
